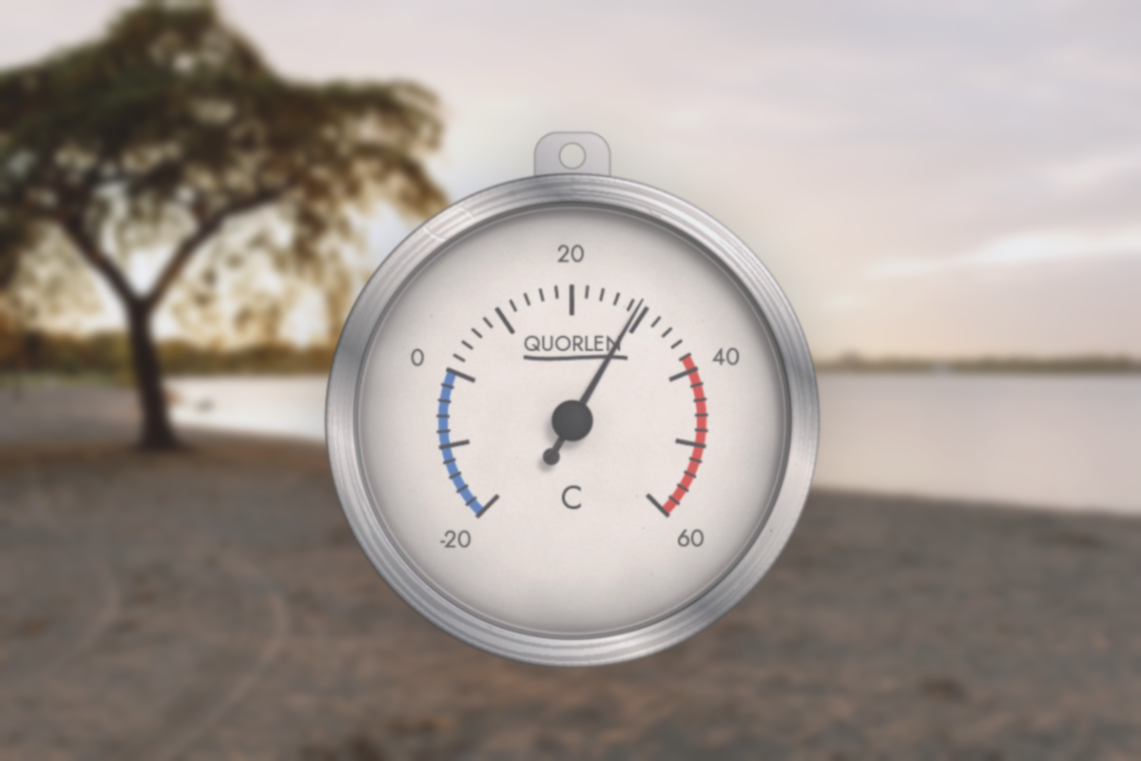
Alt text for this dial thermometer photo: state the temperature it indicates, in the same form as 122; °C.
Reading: 29; °C
